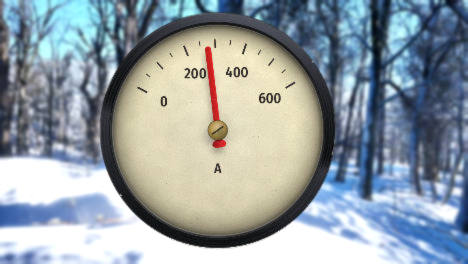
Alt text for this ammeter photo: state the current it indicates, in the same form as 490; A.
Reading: 275; A
